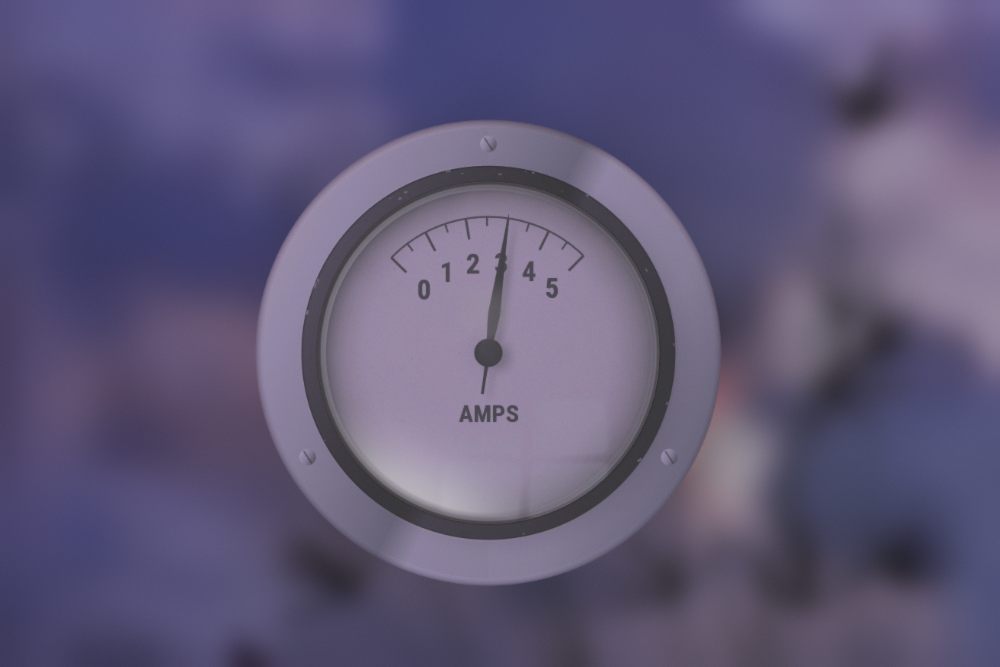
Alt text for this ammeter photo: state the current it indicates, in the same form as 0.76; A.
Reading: 3; A
